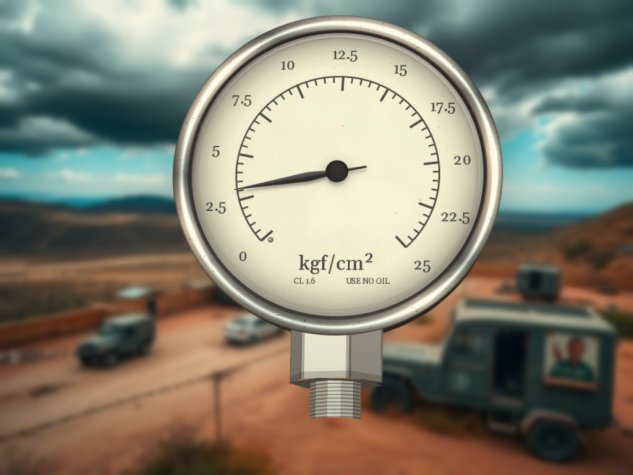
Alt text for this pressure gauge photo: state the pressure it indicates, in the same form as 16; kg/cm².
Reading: 3; kg/cm²
